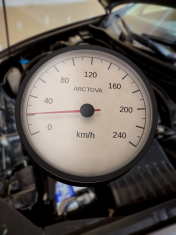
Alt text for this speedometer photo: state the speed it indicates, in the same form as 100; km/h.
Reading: 20; km/h
